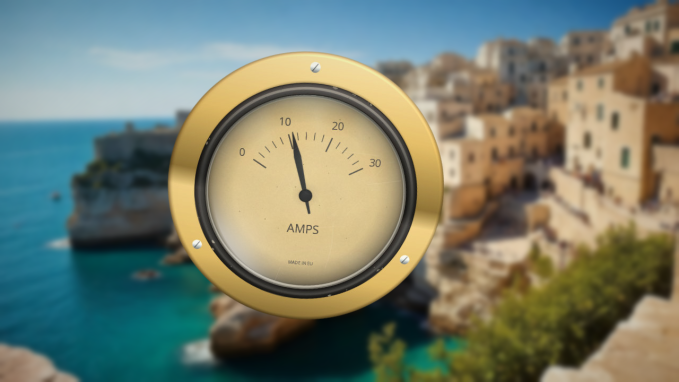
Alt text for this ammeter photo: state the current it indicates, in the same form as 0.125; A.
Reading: 11; A
